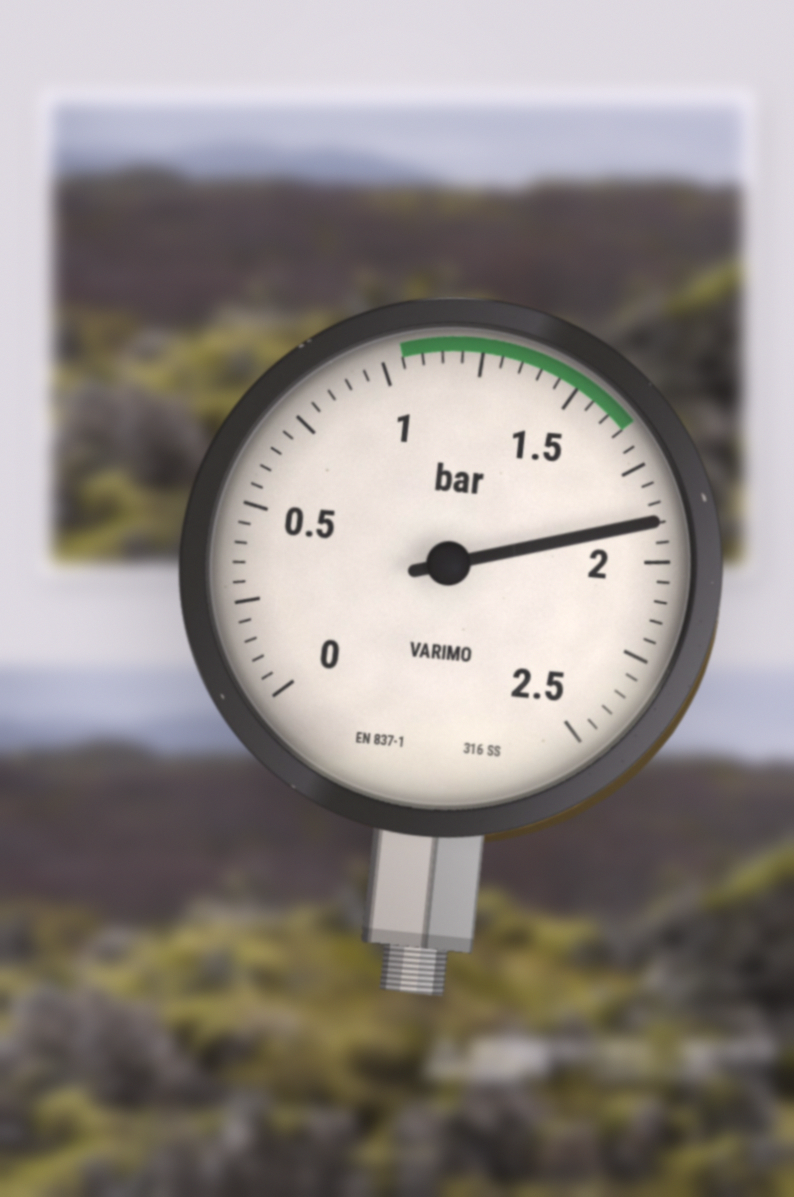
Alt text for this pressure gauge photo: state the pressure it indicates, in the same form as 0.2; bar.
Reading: 1.9; bar
